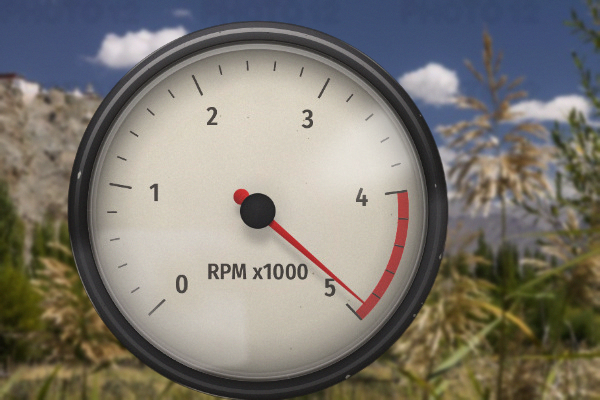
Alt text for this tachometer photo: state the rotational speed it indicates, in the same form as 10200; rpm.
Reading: 4900; rpm
